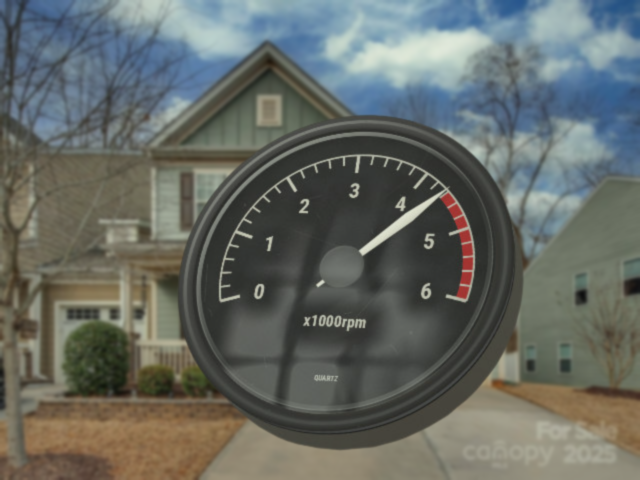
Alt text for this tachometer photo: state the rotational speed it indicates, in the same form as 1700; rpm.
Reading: 4400; rpm
